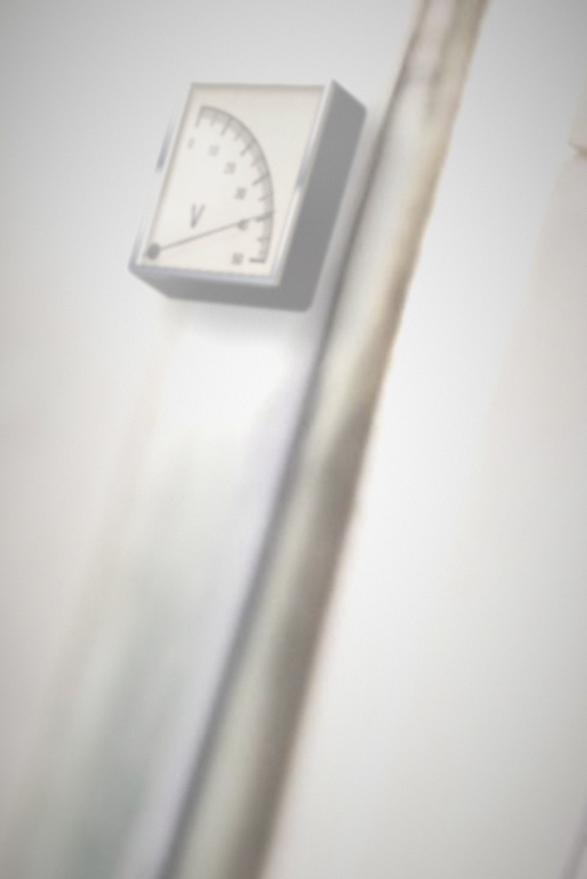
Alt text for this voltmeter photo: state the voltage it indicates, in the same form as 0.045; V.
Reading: 40; V
